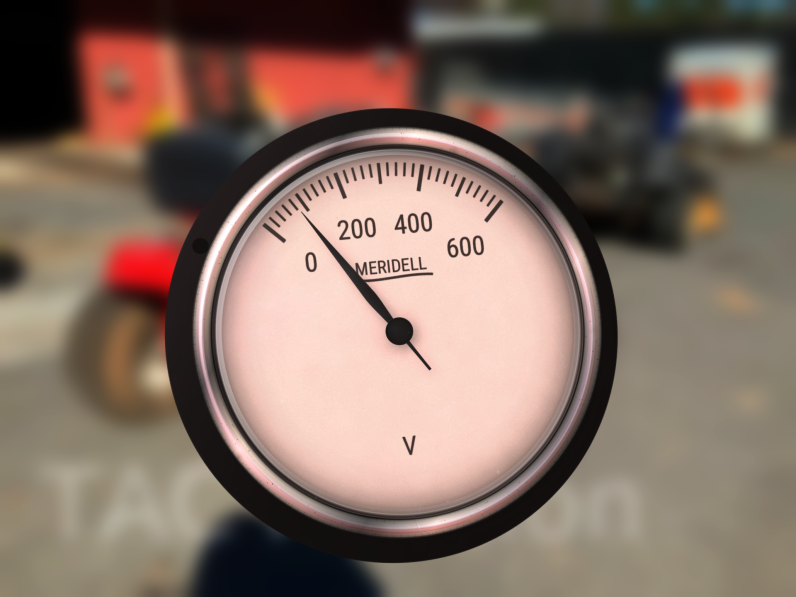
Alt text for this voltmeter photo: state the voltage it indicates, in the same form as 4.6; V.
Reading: 80; V
